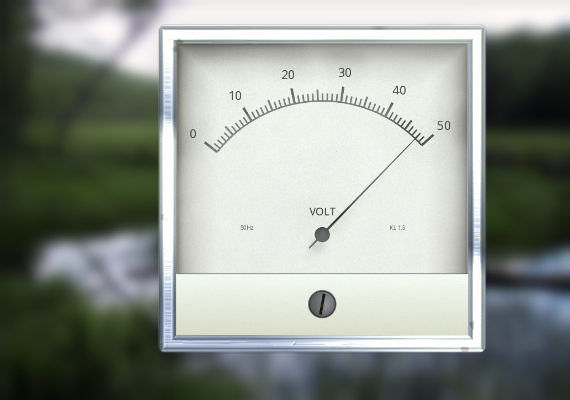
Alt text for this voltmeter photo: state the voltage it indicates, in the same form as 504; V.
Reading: 48; V
